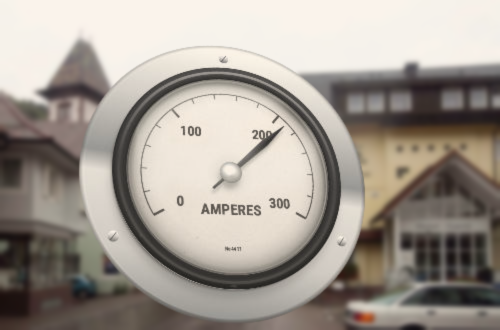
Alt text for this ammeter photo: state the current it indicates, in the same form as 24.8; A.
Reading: 210; A
